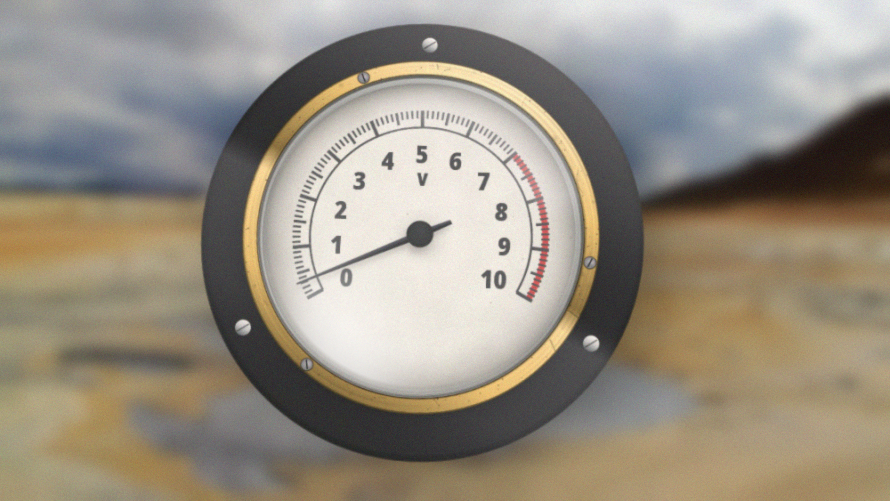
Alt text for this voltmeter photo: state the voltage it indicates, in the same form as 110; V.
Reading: 0.3; V
